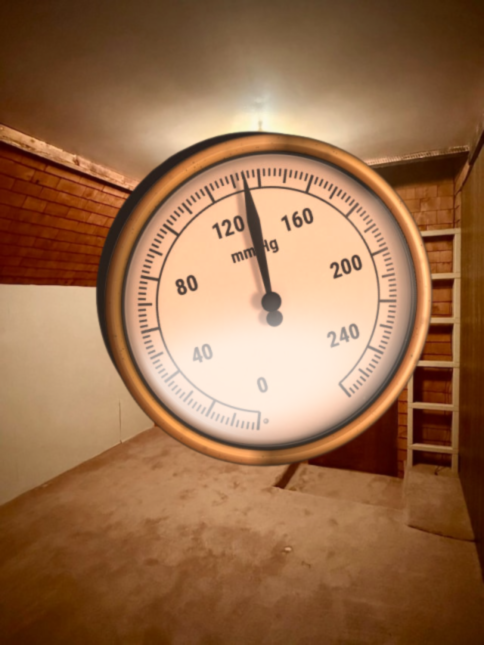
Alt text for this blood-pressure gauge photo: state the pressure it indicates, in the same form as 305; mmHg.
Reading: 134; mmHg
